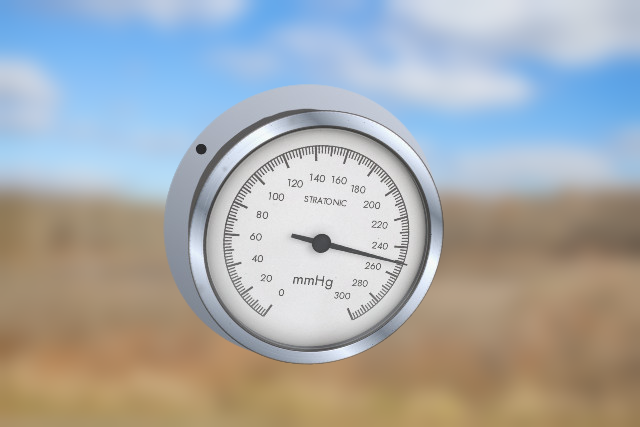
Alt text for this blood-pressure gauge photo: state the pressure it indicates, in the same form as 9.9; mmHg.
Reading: 250; mmHg
